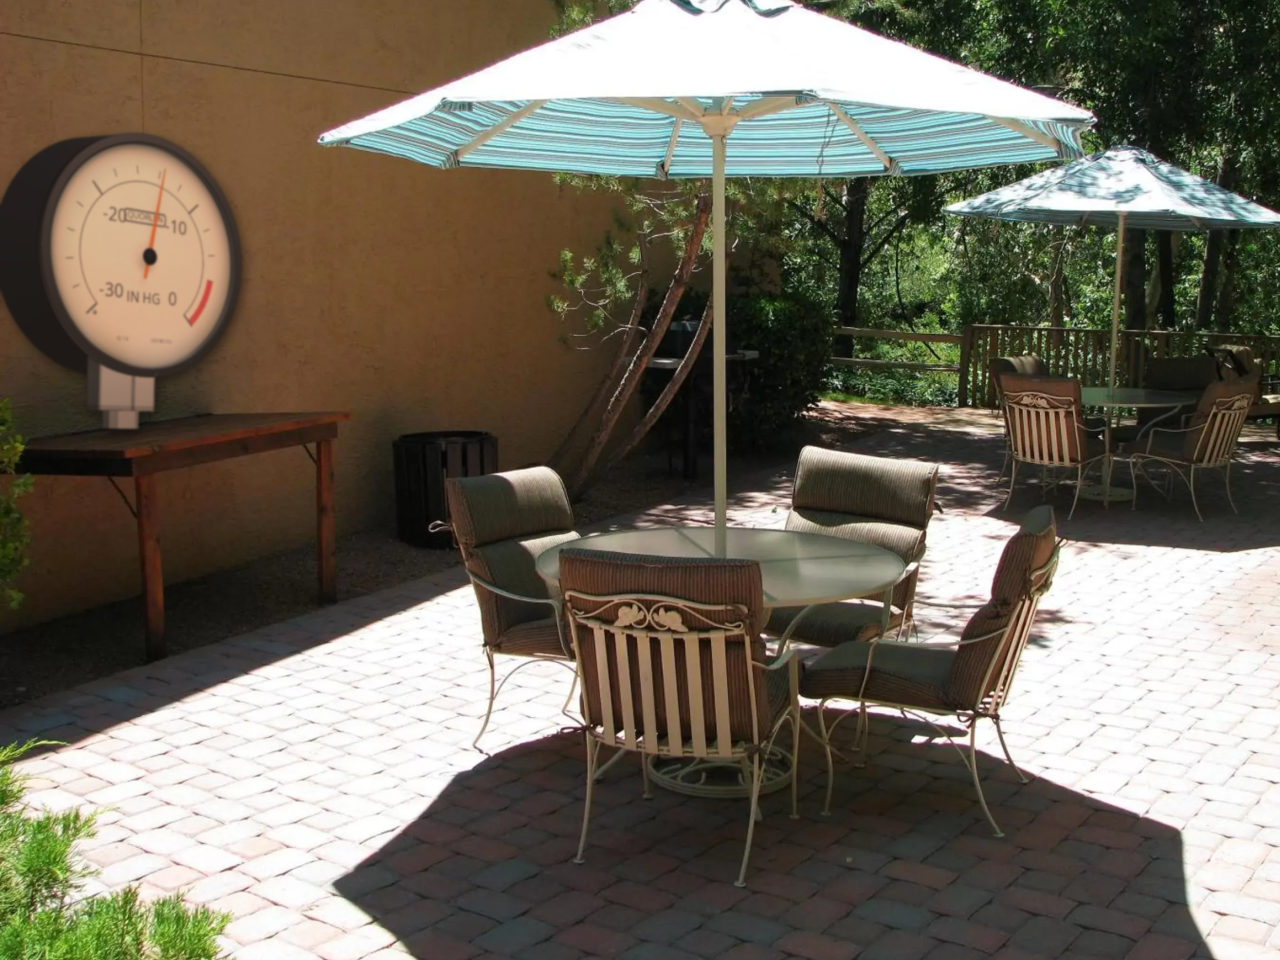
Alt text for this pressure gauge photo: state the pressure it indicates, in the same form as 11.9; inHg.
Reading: -14; inHg
